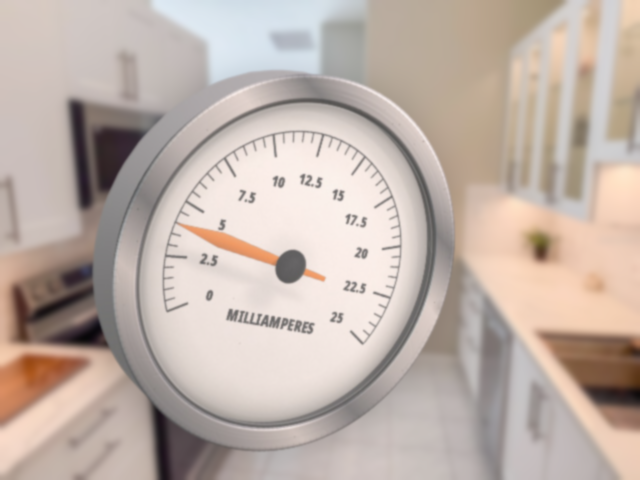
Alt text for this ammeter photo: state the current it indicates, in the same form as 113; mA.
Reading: 4; mA
